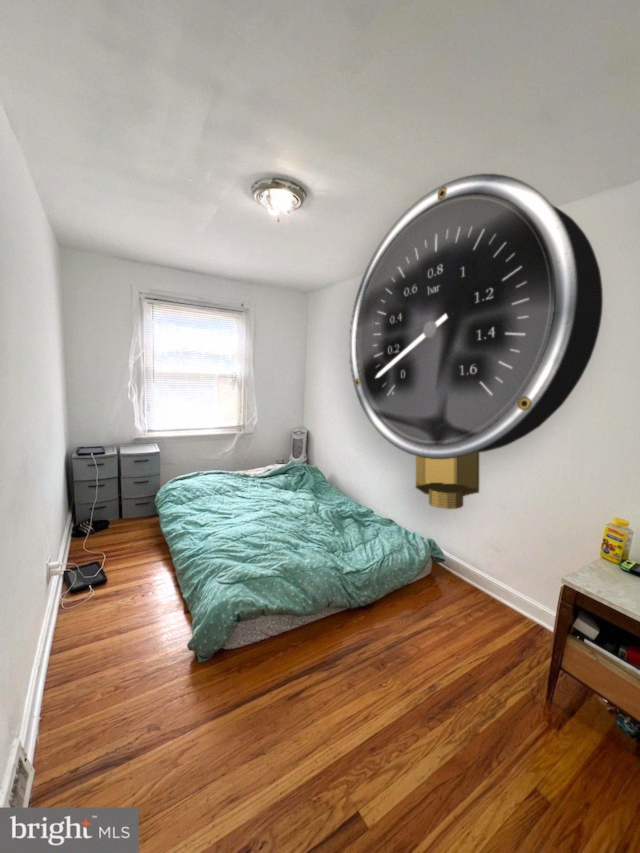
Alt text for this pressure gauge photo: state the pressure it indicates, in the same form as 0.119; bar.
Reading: 0.1; bar
